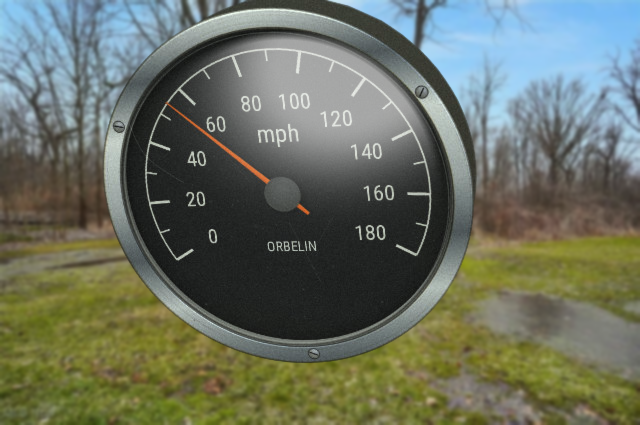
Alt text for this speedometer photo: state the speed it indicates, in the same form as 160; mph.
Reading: 55; mph
